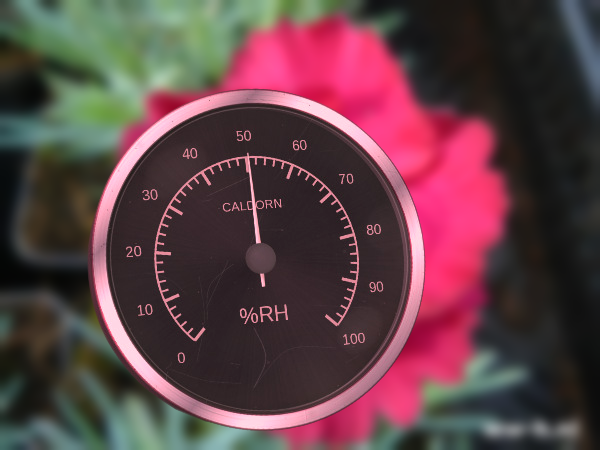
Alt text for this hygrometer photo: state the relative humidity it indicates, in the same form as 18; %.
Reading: 50; %
